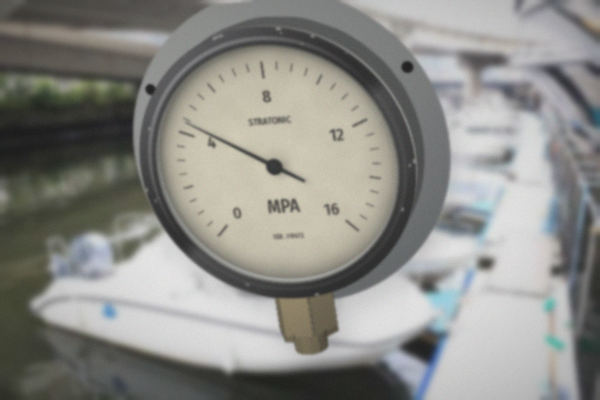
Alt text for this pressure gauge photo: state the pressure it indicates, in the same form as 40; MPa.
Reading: 4.5; MPa
